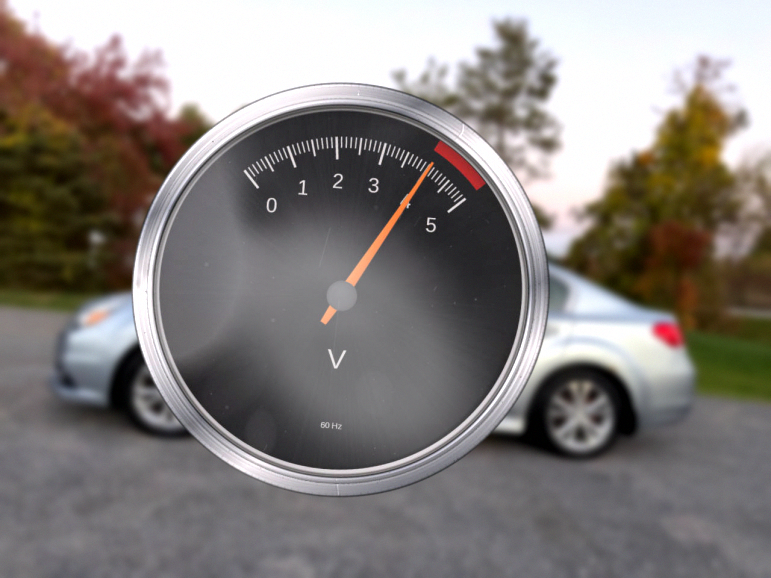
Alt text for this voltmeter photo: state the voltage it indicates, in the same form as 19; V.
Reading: 4; V
